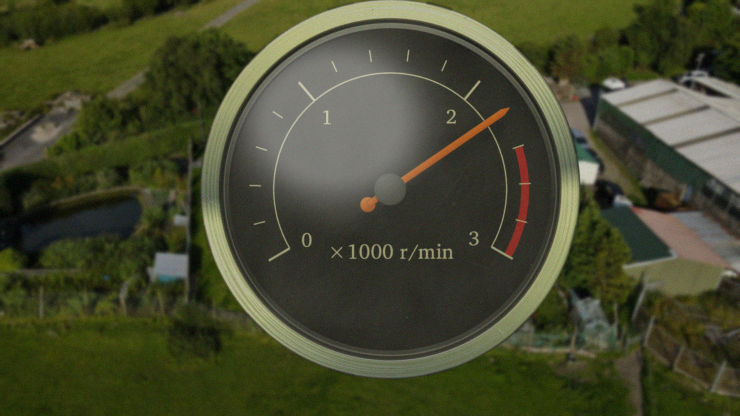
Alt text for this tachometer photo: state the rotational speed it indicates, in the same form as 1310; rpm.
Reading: 2200; rpm
